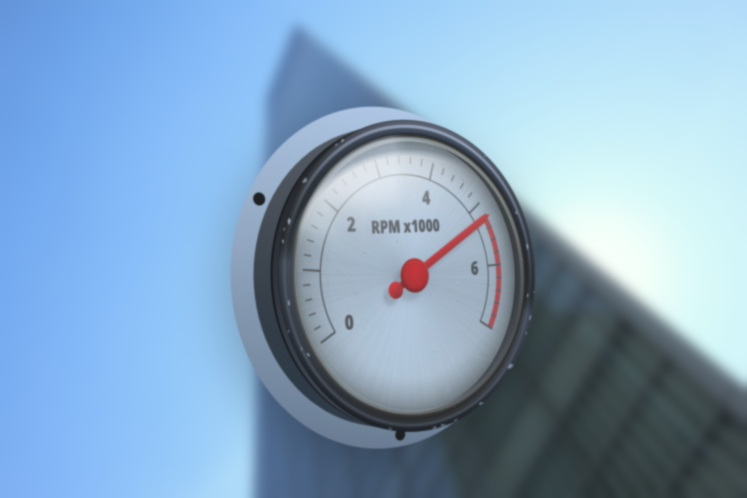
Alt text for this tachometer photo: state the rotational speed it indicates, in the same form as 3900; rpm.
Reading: 5200; rpm
